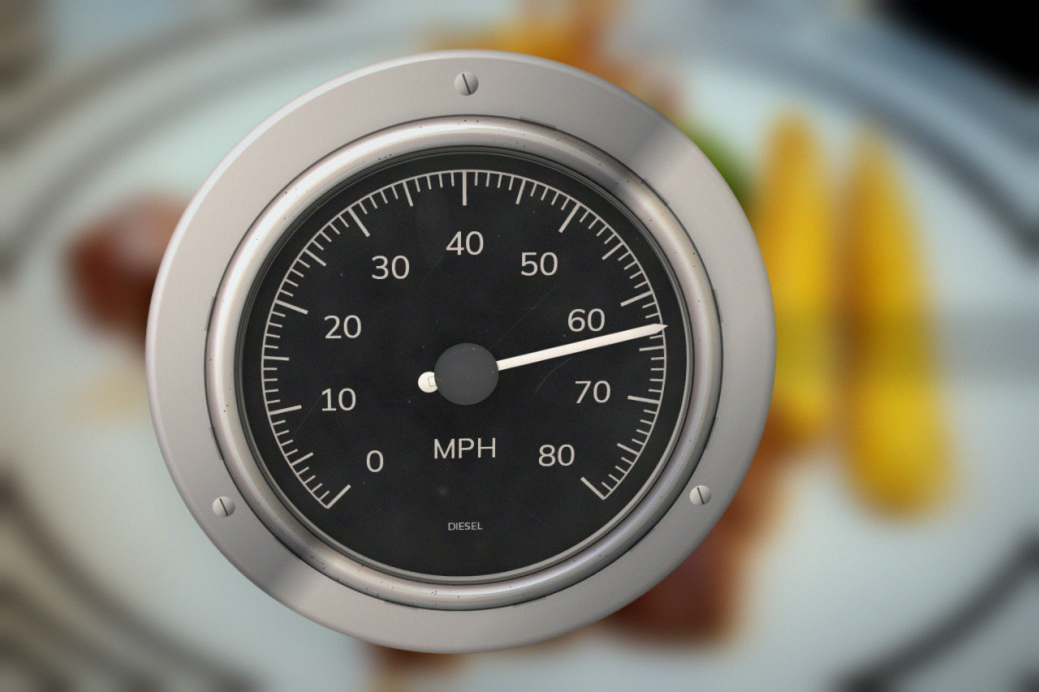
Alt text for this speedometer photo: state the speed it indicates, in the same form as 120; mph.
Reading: 63; mph
